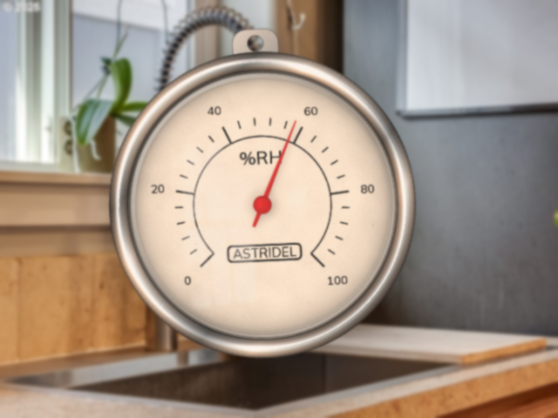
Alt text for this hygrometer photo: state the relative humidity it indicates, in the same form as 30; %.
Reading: 58; %
